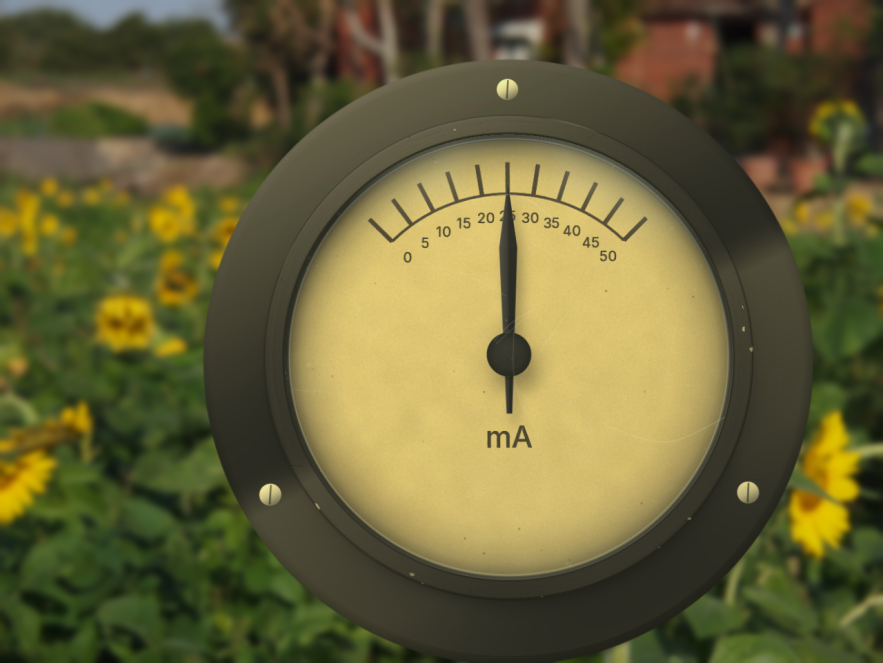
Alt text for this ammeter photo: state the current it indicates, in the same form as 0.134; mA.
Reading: 25; mA
